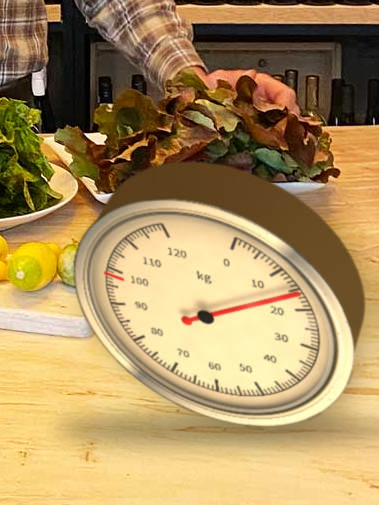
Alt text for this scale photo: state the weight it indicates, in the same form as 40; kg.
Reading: 15; kg
